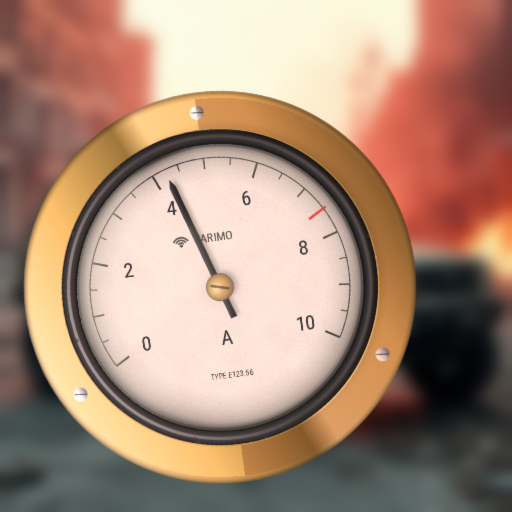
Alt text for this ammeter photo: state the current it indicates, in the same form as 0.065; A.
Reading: 4.25; A
